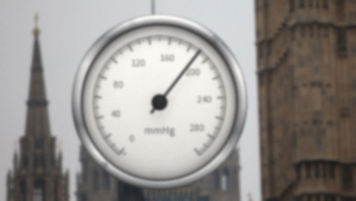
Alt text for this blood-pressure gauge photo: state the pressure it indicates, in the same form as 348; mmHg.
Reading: 190; mmHg
